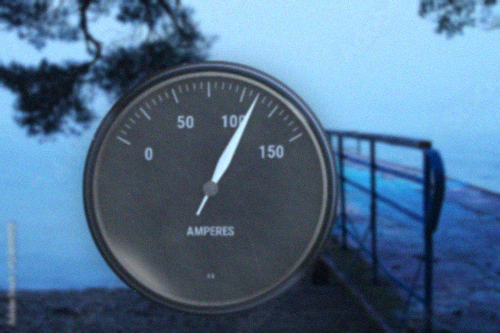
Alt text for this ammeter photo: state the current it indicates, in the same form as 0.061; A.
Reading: 110; A
